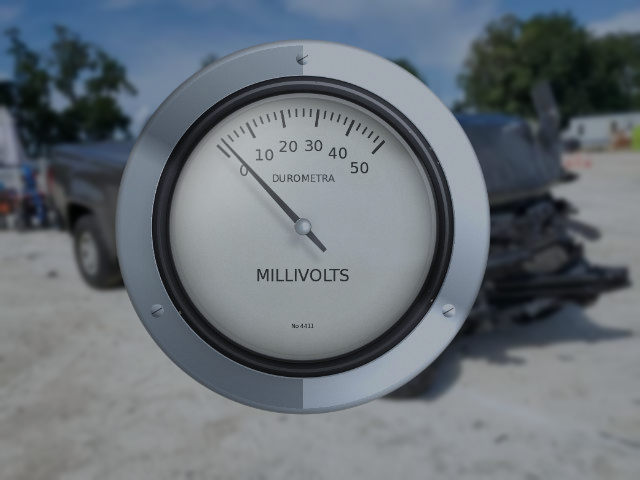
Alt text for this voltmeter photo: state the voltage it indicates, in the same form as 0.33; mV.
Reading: 2; mV
